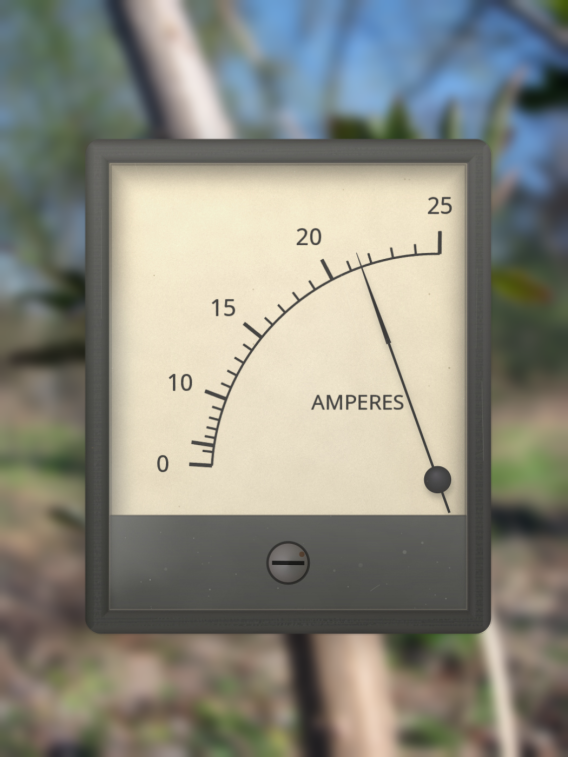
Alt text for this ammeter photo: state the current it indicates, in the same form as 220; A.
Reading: 21.5; A
